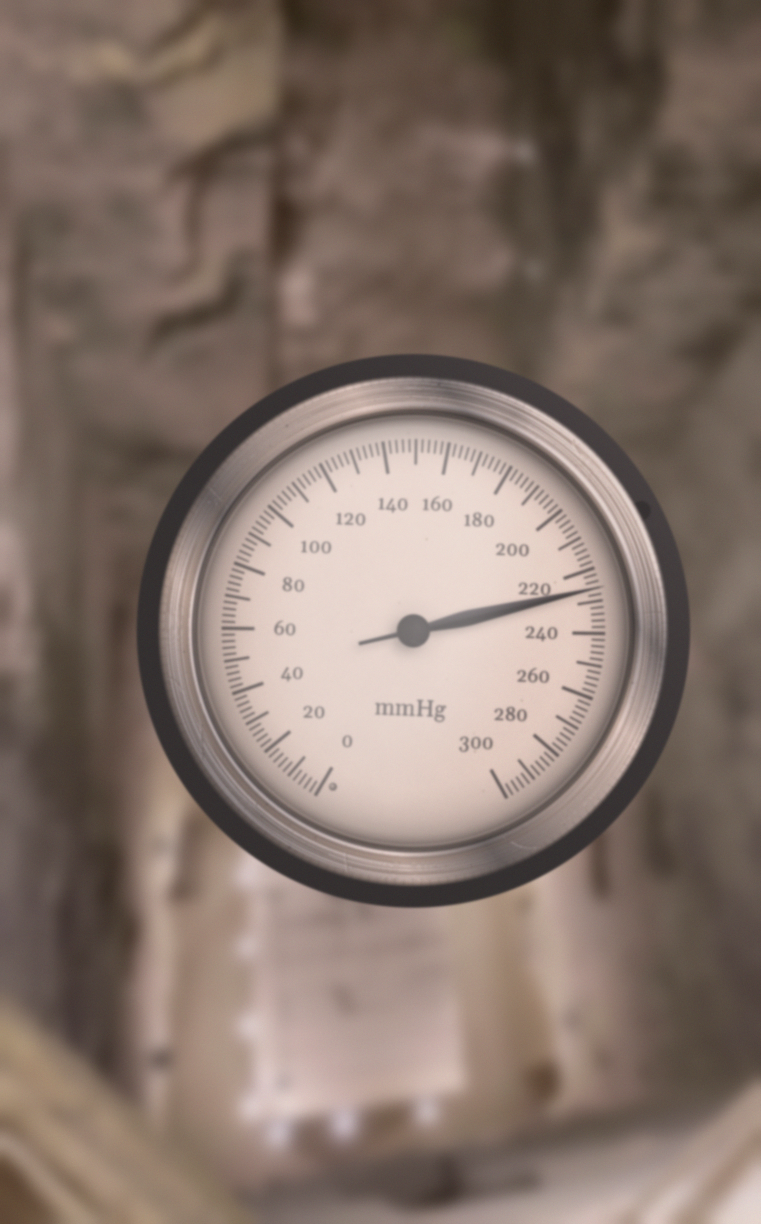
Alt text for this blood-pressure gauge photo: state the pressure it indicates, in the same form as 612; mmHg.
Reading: 226; mmHg
